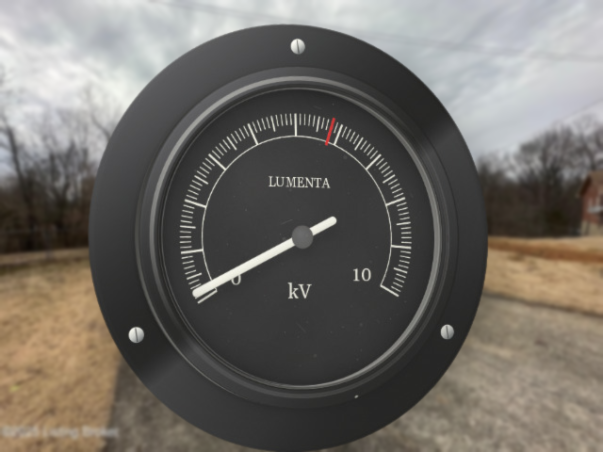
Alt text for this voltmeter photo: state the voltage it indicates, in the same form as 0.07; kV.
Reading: 0.2; kV
